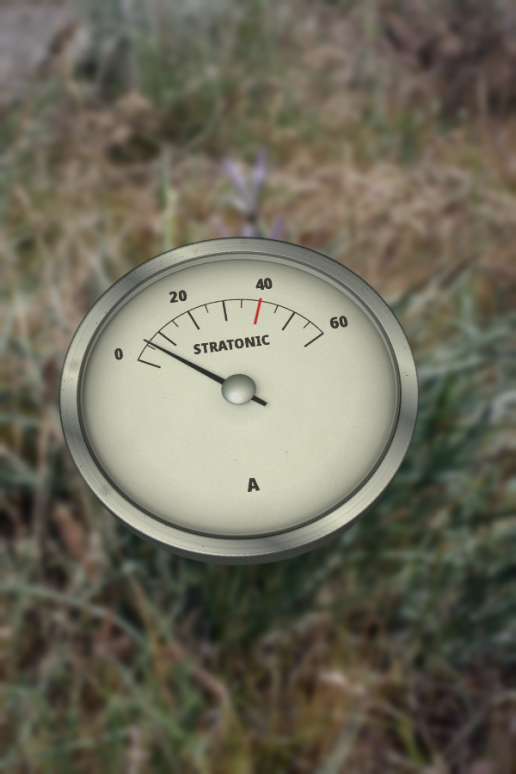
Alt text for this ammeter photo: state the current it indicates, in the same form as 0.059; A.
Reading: 5; A
